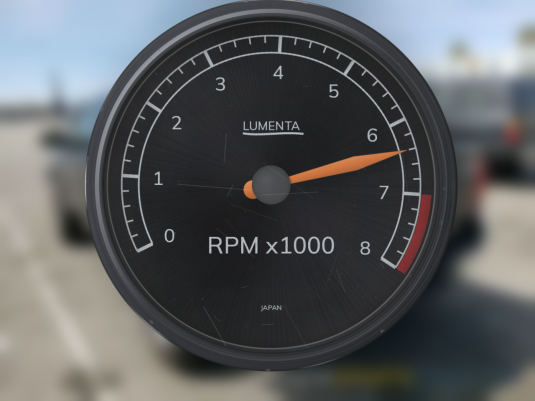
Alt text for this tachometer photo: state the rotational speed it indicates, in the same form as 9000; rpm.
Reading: 6400; rpm
